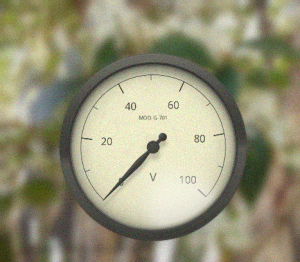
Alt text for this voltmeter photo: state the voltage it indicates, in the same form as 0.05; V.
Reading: 0; V
